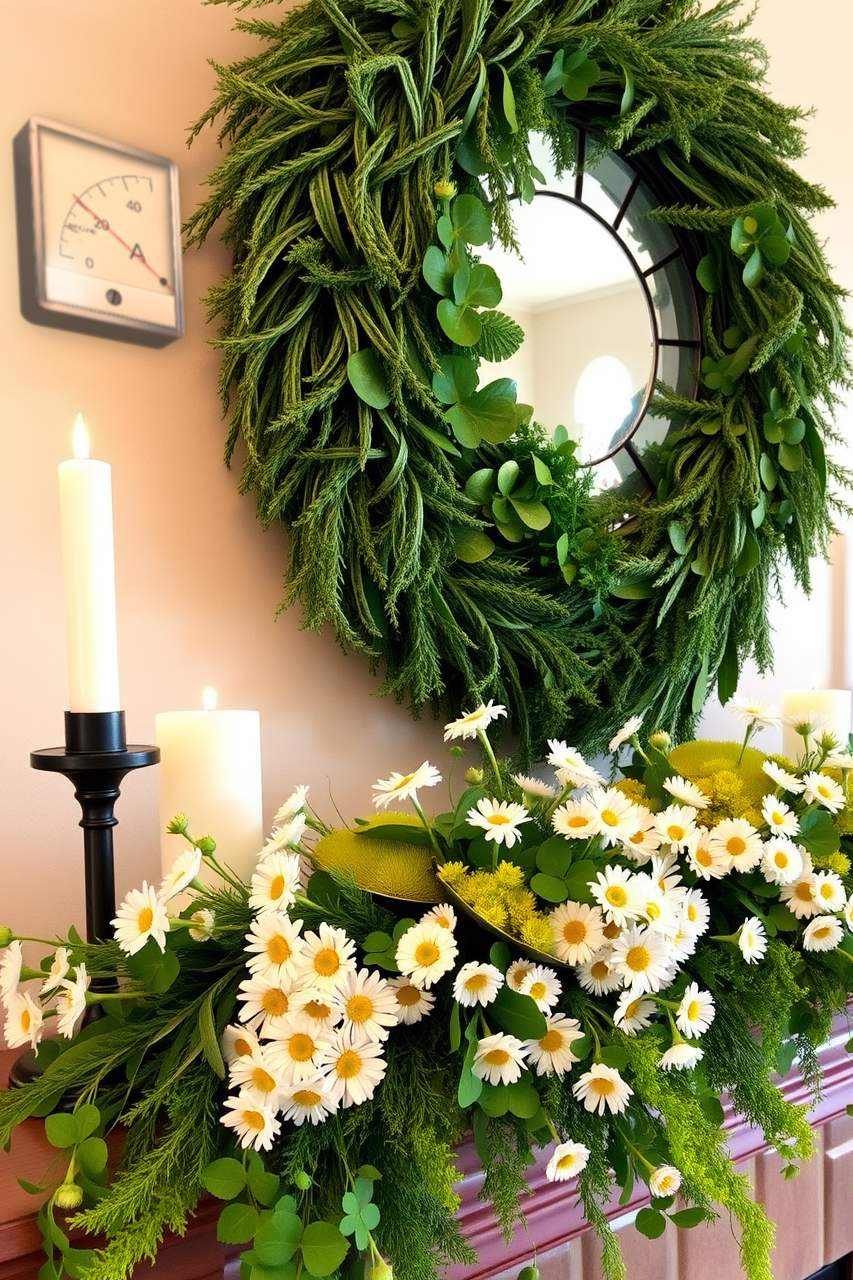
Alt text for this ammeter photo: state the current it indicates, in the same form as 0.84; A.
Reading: 20; A
